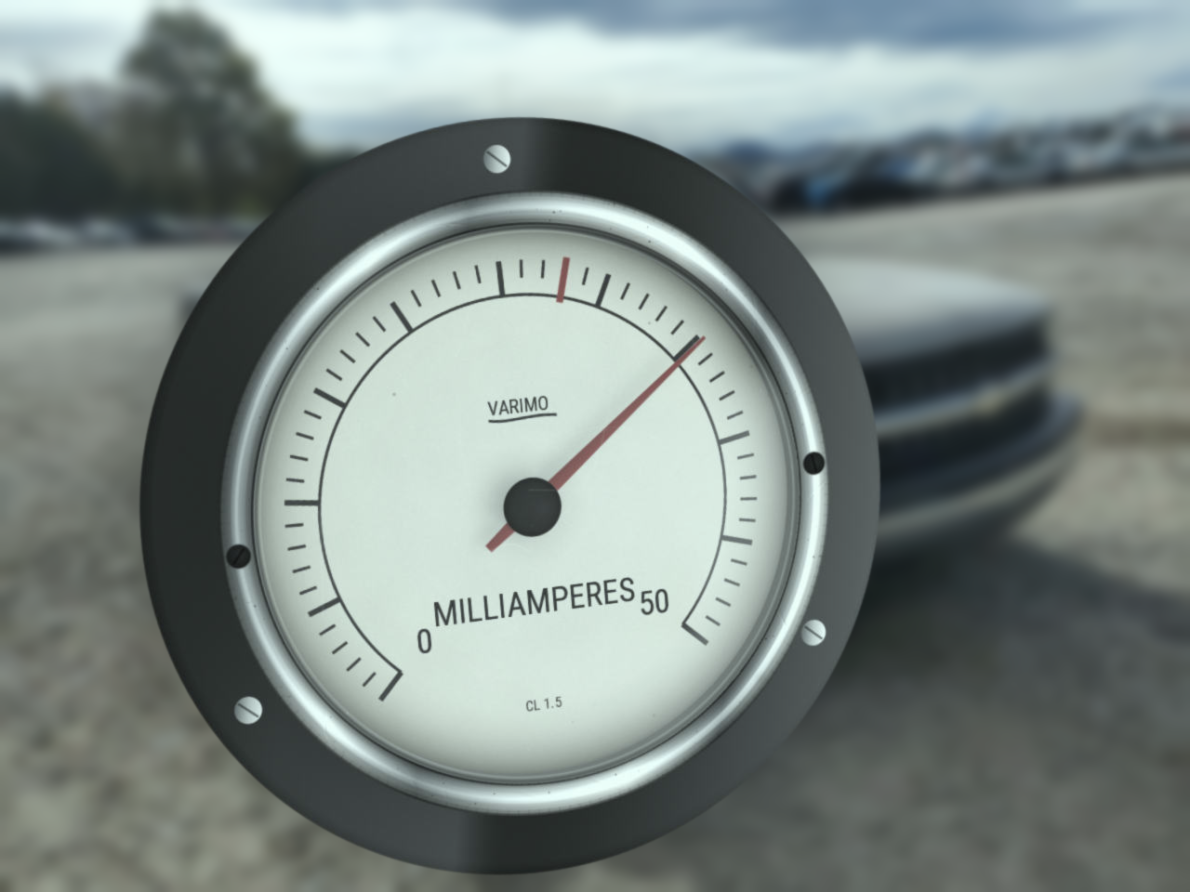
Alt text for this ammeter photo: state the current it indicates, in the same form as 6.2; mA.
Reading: 35; mA
